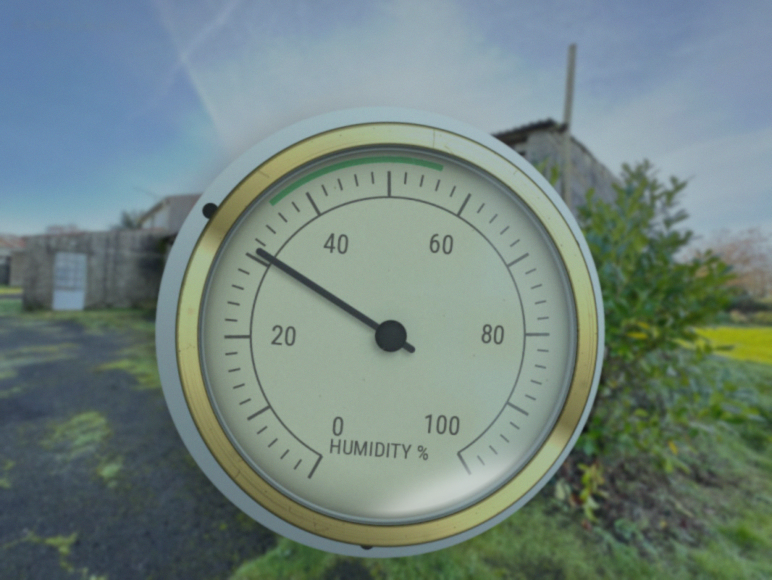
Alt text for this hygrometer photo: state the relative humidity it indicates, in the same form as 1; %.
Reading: 31; %
